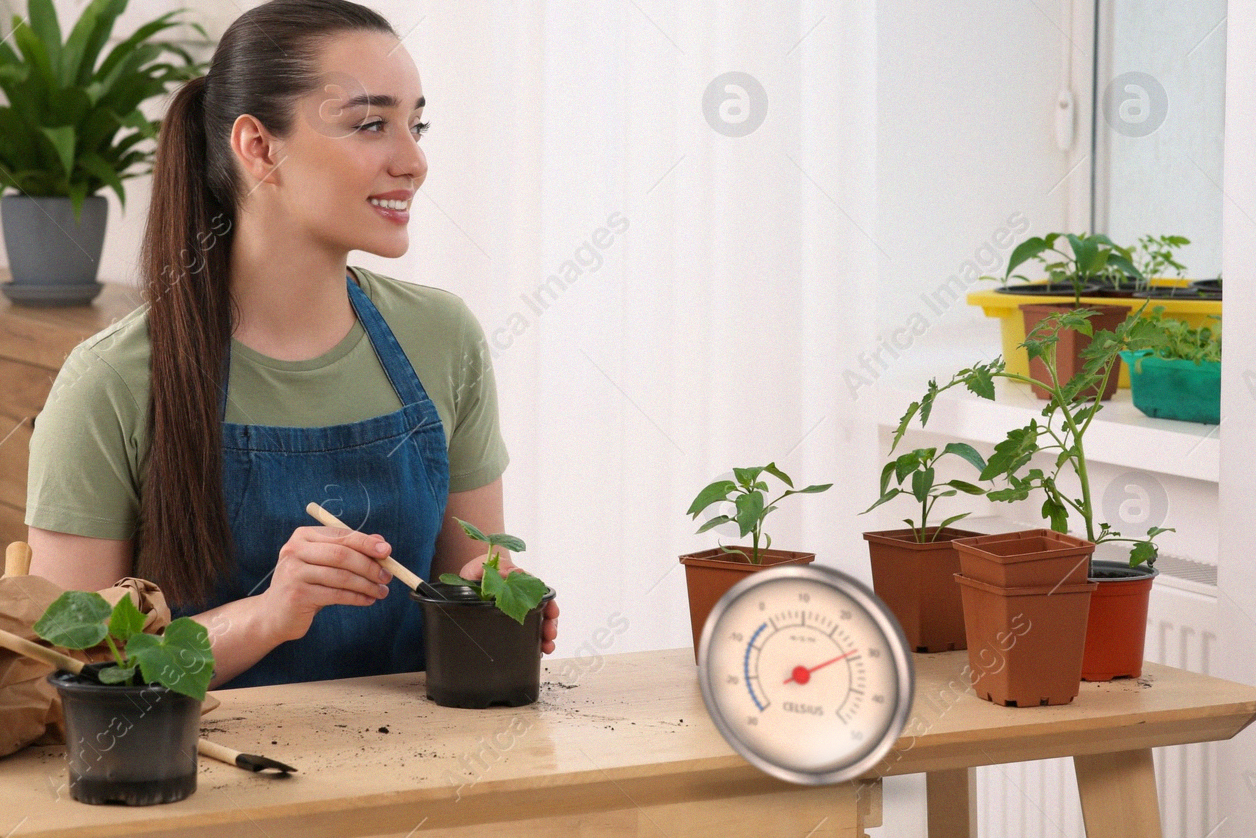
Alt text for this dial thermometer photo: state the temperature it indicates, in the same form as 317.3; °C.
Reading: 28; °C
